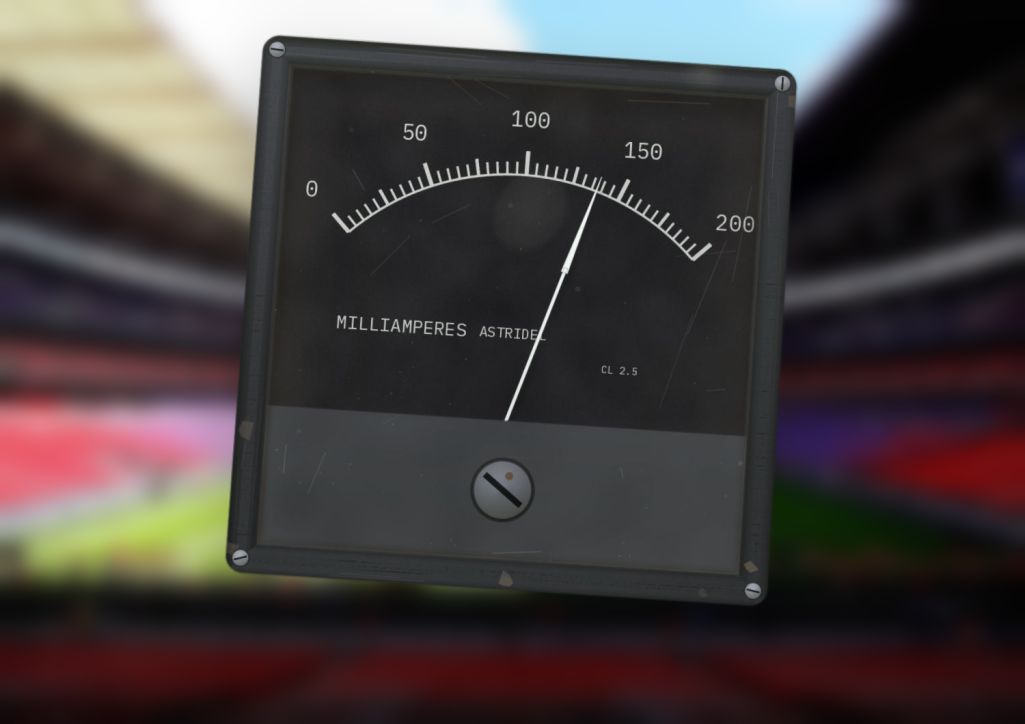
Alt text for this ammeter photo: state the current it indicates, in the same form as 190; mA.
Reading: 137.5; mA
